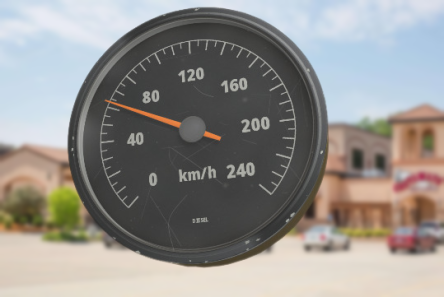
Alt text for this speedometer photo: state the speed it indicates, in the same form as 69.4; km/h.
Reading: 62.5; km/h
